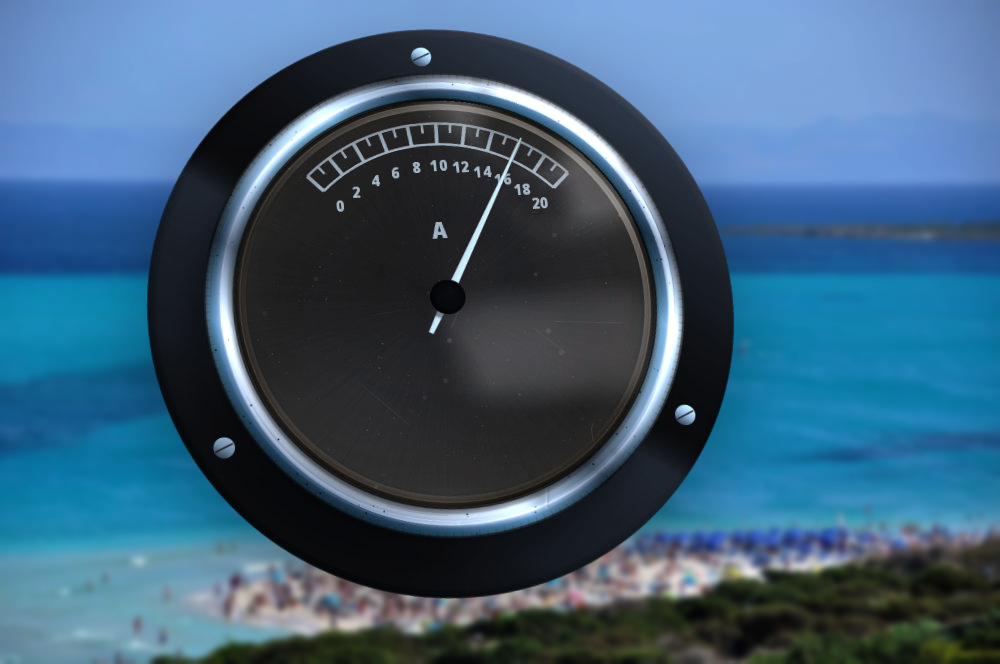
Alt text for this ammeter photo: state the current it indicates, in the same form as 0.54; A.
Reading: 16; A
